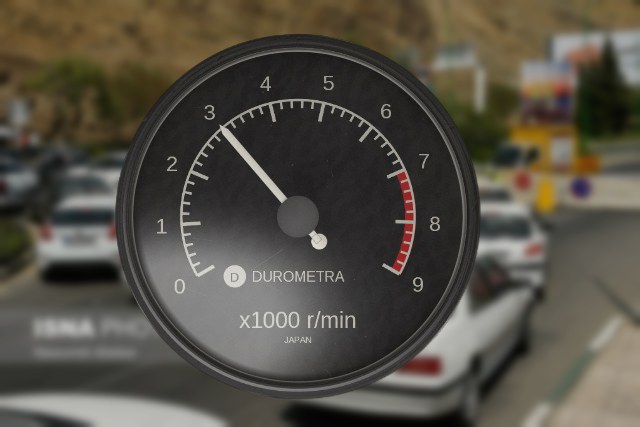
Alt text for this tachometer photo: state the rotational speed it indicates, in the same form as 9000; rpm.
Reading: 3000; rpm
